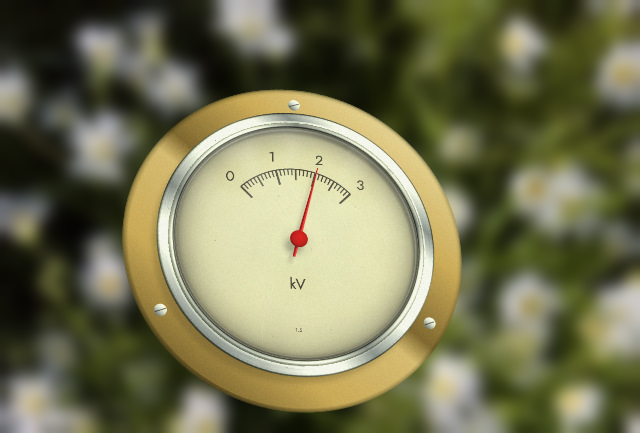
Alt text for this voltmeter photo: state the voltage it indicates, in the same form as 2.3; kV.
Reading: 2; kV
